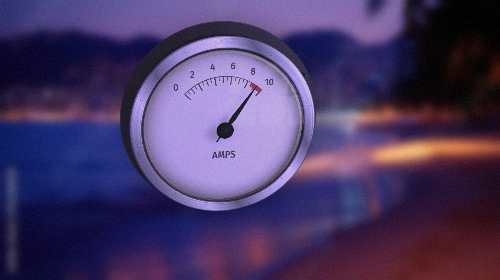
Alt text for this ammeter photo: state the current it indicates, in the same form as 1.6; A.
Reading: 9; A
